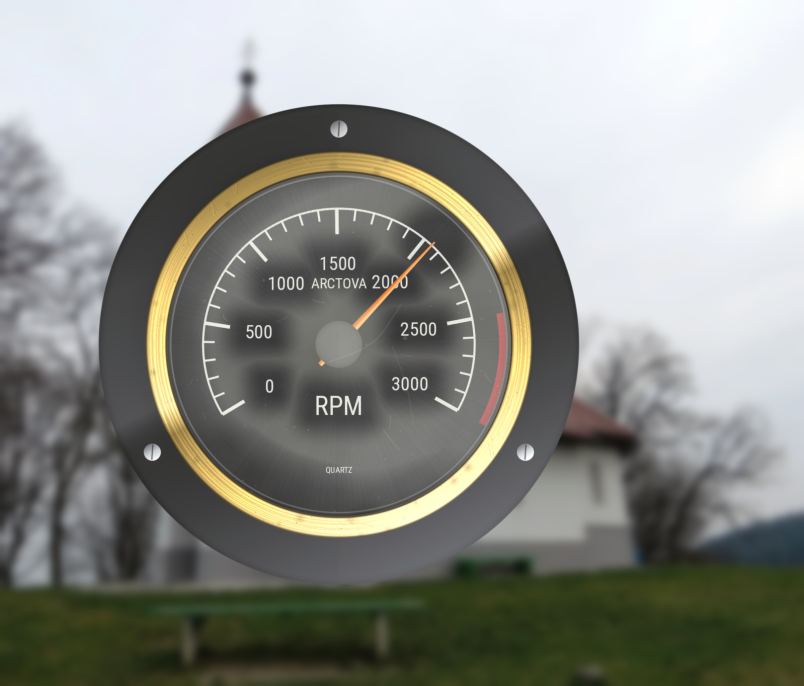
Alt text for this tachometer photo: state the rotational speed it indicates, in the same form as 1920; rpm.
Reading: 2050; rpm
